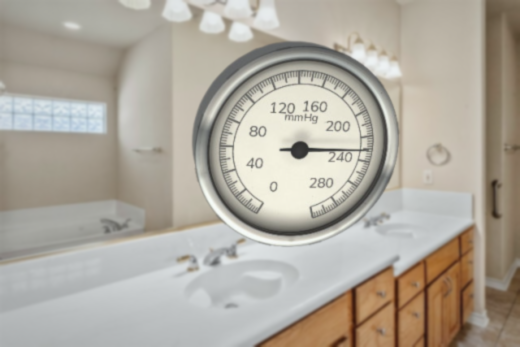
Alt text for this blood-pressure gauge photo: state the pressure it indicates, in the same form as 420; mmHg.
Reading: 230; mmHg
